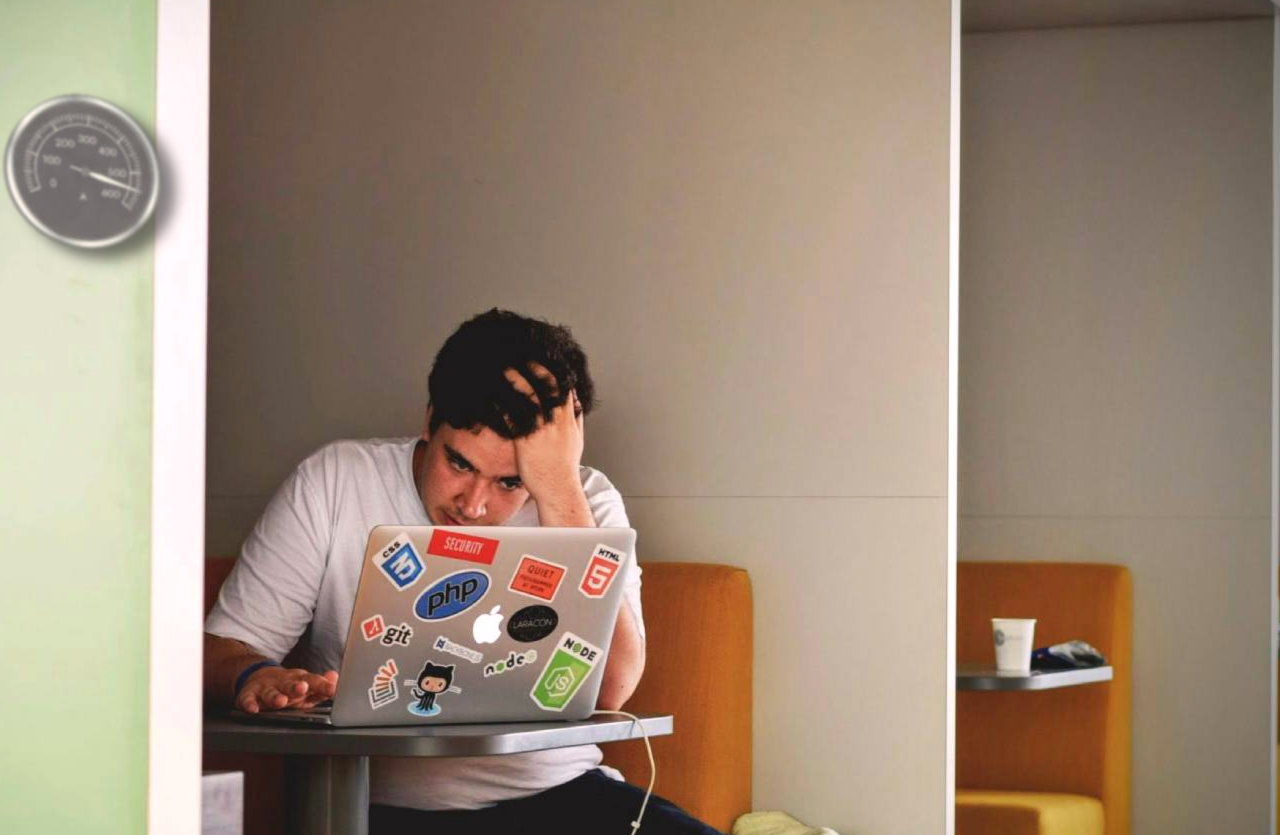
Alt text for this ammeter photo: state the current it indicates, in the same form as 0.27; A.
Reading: 550; A
